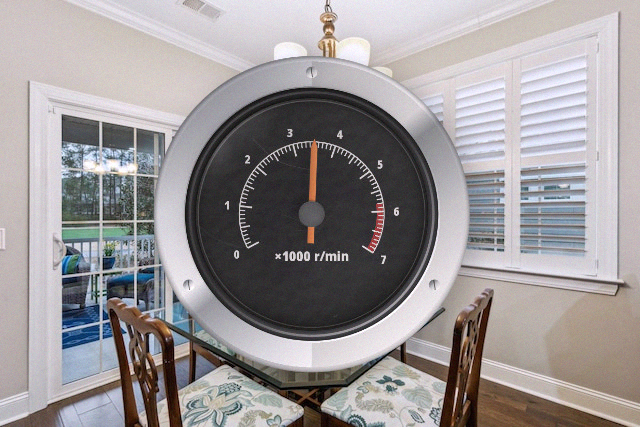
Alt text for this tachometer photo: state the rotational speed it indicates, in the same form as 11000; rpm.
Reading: 3500; rpm
